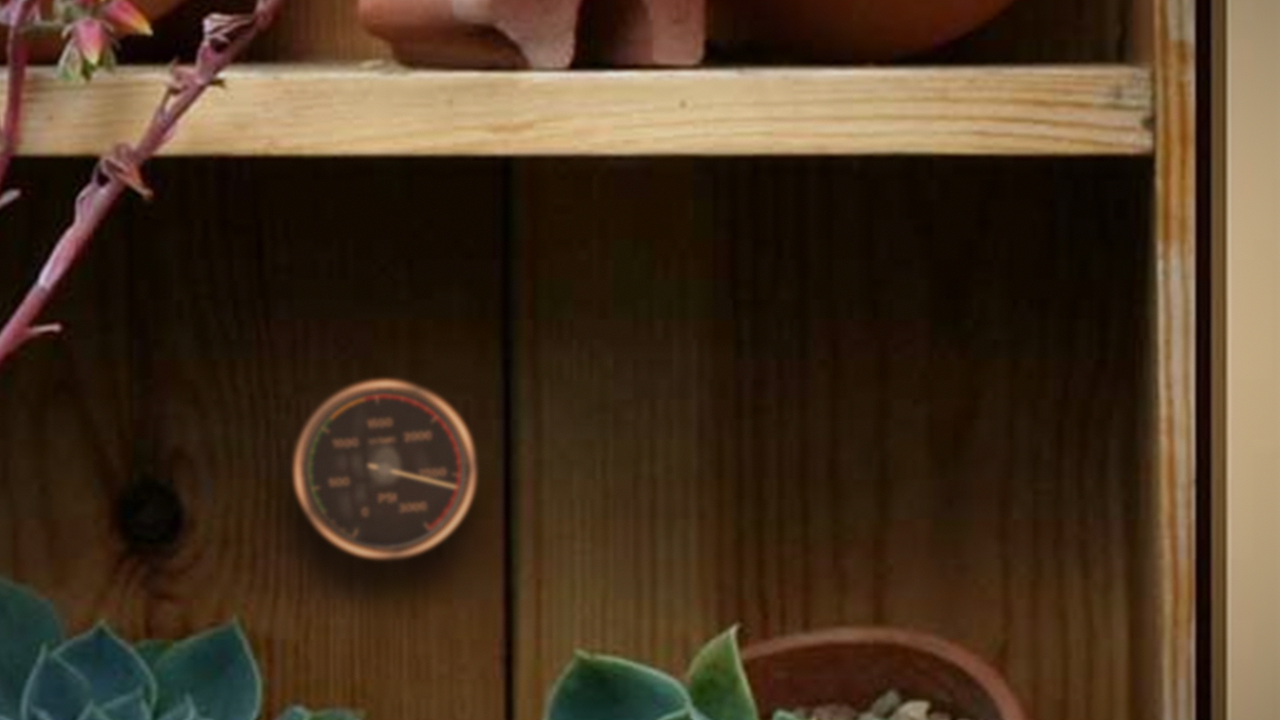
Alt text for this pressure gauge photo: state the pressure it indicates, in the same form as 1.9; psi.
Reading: 2600; psi
